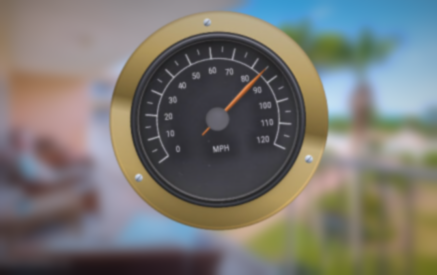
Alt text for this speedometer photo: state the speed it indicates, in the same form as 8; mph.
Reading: 85; mph
